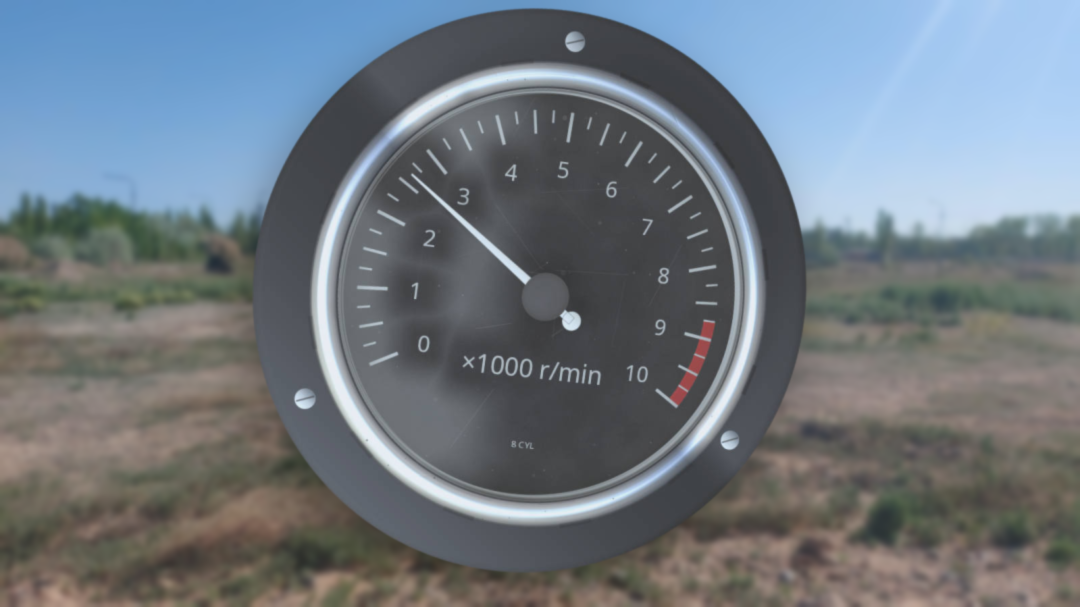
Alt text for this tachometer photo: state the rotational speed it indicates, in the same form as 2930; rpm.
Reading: 2625; rpm
